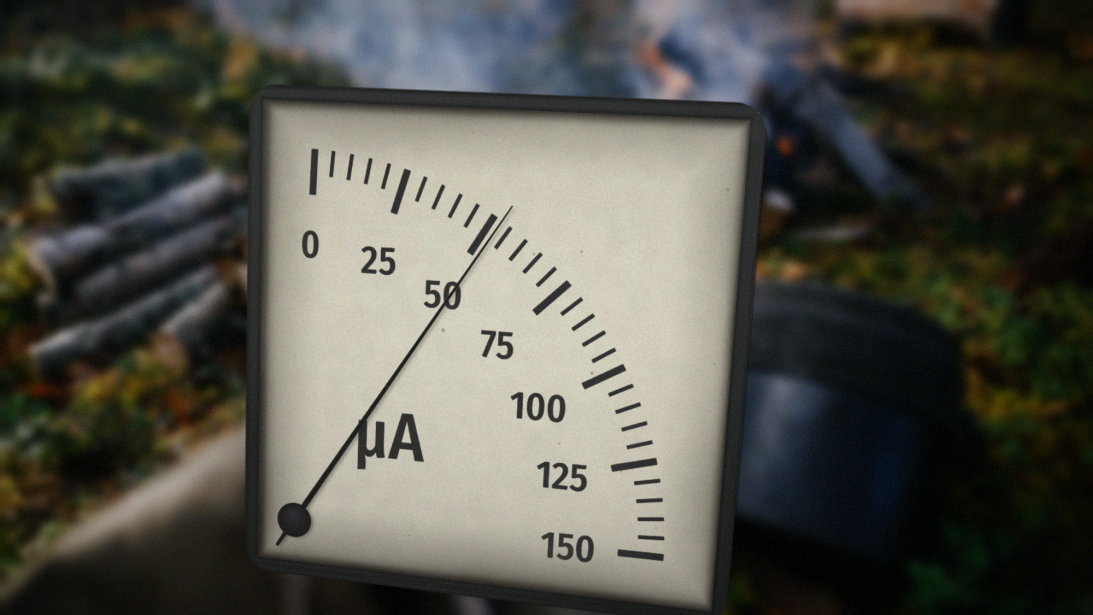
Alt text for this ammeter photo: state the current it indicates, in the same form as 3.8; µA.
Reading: 52.5; µA
